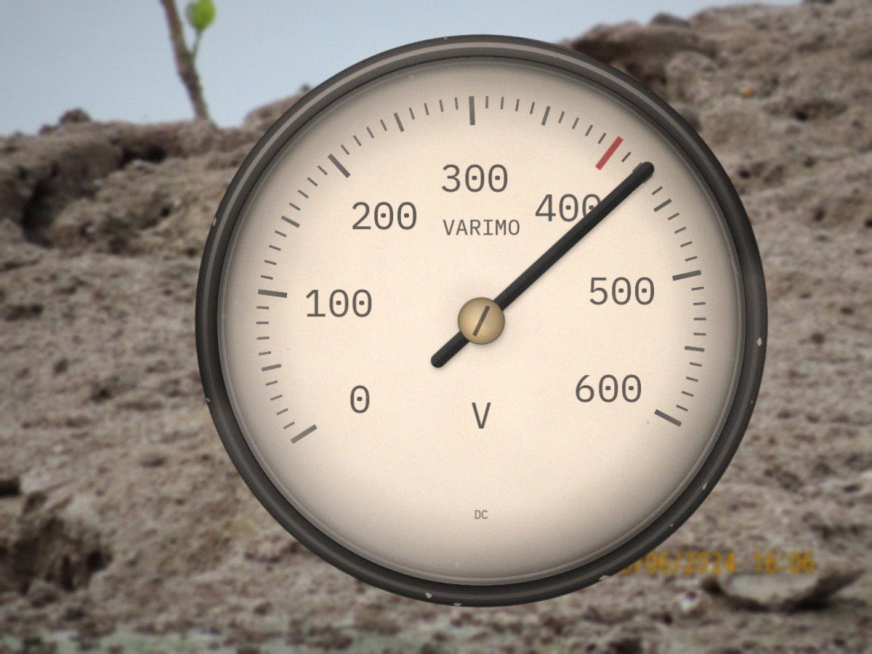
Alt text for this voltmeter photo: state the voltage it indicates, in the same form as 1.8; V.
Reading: 425; V
